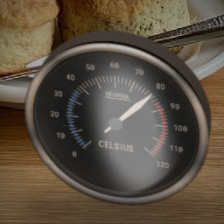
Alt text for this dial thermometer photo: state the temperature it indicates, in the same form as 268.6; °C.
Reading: 80; °C
